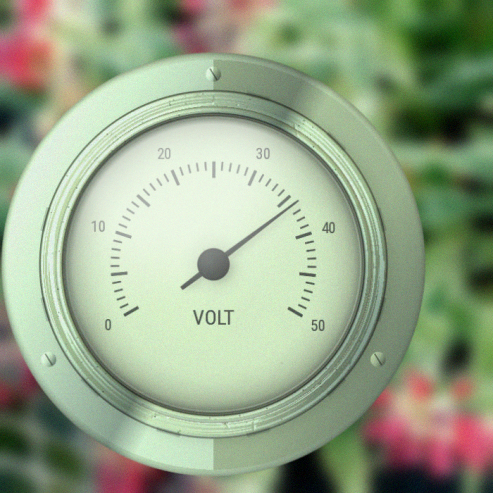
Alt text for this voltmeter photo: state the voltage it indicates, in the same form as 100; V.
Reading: 36; V
